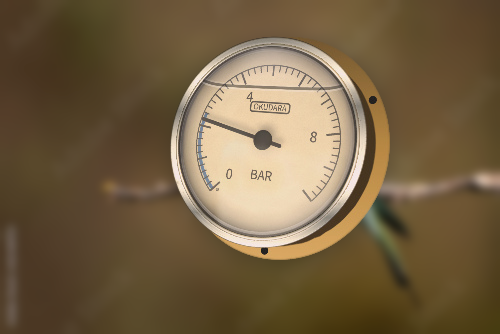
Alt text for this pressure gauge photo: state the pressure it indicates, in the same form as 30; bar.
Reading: 2.2; bar
